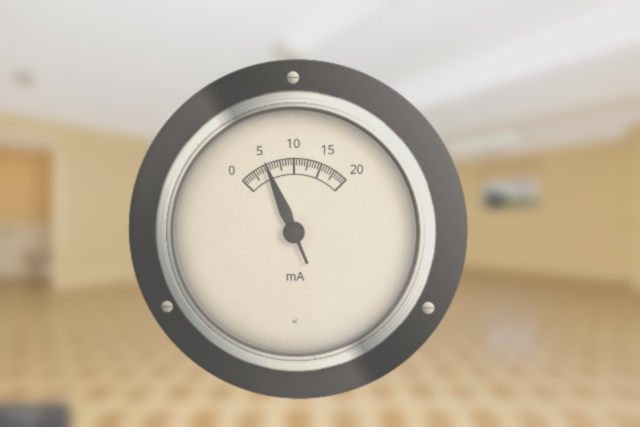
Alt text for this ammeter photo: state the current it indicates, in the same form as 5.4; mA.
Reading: 5; mA
